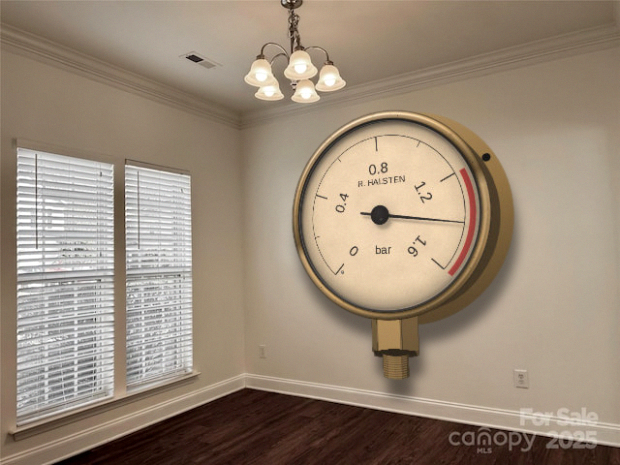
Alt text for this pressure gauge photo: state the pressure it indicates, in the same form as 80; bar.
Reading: 1.4; bar
